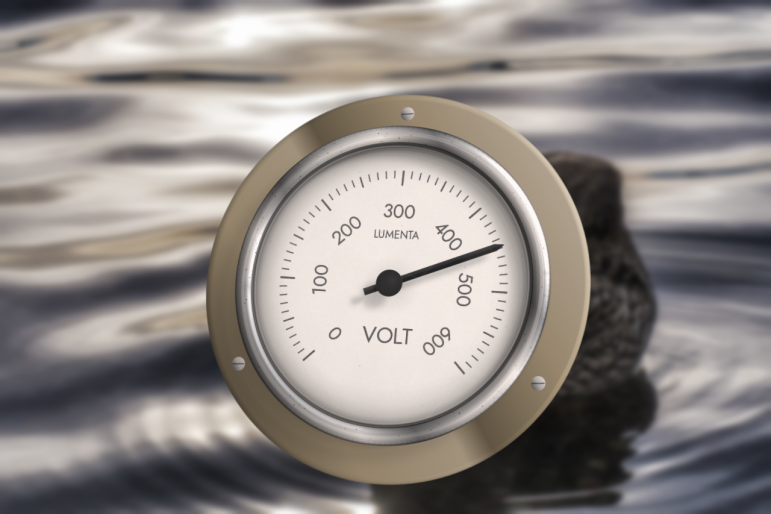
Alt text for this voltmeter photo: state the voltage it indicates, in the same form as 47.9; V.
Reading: 450; V
